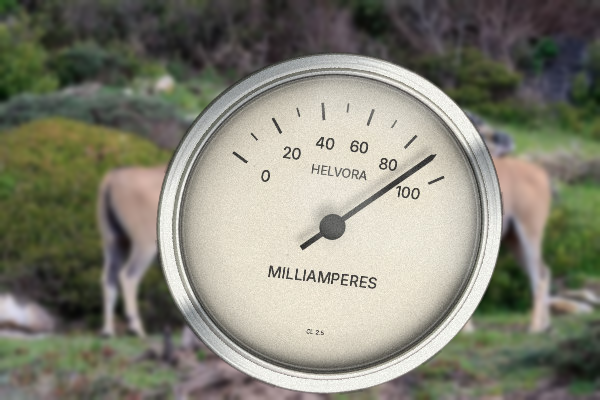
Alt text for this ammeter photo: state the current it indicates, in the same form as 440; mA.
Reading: 90; mA
